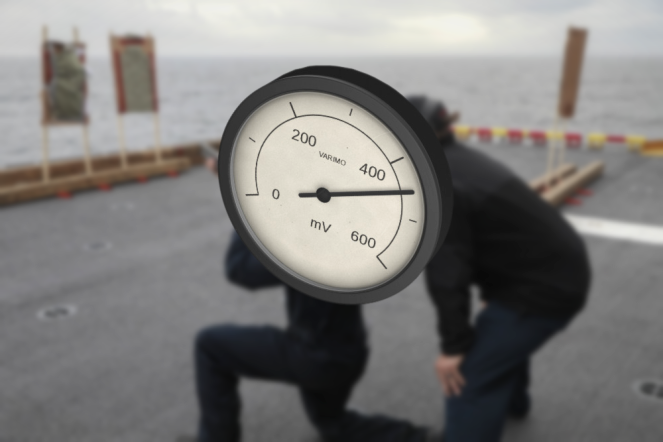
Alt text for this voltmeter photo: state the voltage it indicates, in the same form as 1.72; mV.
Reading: 450; mV
